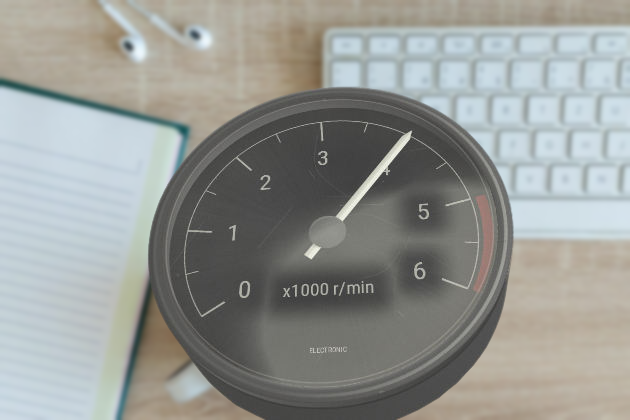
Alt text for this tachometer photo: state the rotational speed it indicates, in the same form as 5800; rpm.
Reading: 4000; rpm
